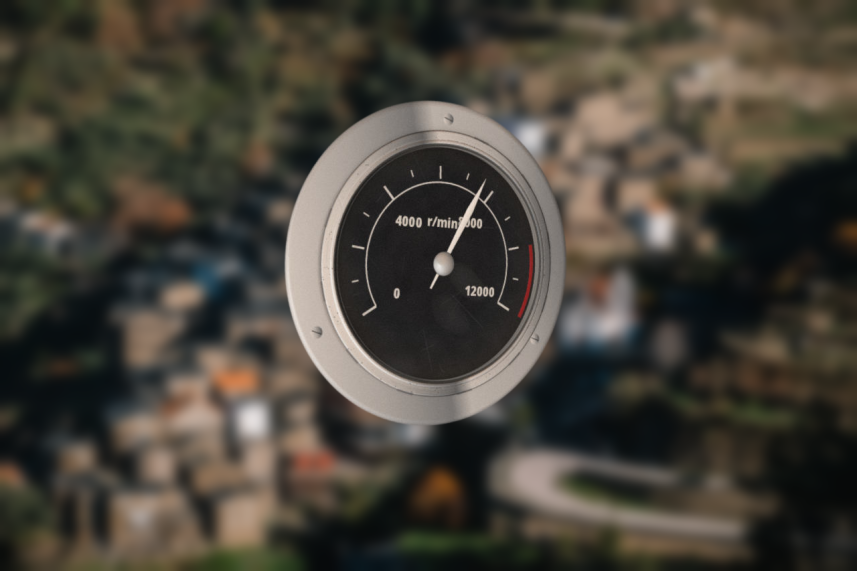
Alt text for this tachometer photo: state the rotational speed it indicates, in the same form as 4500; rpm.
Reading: 7500; rpm
